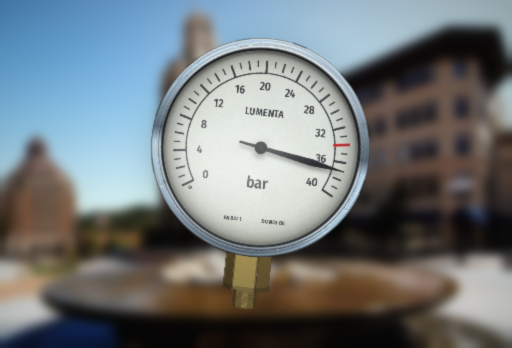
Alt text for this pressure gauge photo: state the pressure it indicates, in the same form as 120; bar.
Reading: 37; bar
